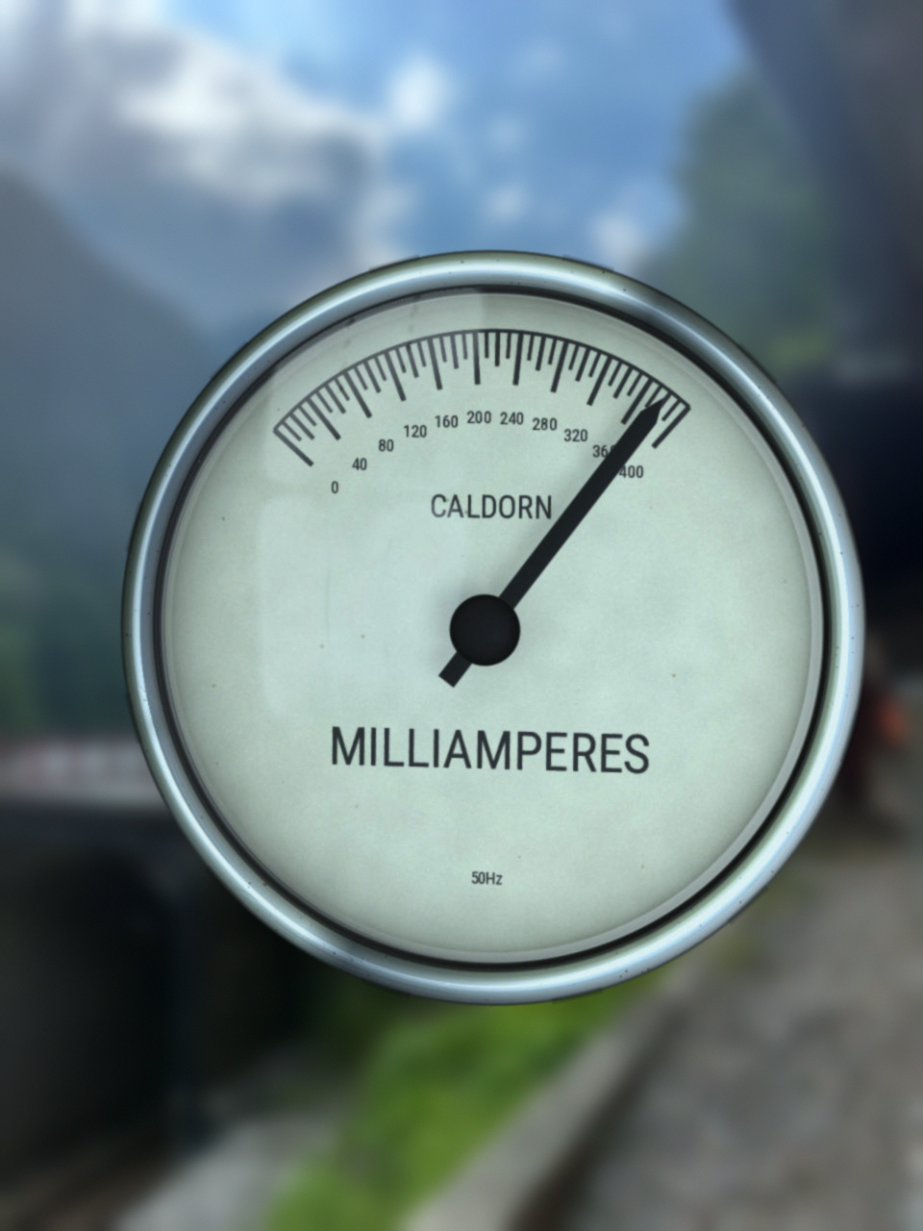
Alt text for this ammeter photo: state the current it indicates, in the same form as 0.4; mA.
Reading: 380; mA
